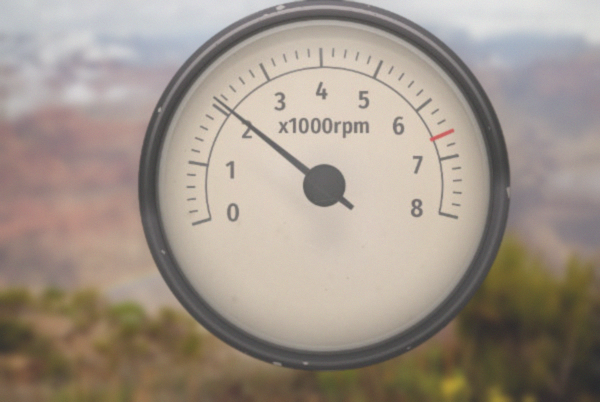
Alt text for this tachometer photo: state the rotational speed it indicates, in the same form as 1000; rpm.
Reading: 2100; rpm
